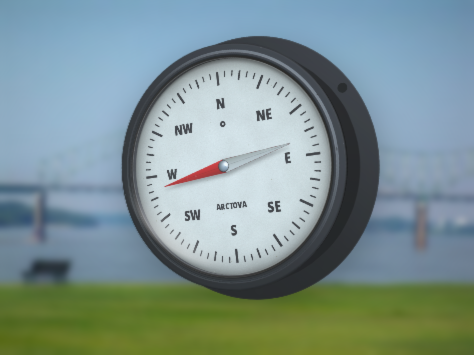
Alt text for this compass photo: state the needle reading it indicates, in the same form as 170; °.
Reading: 260; °
